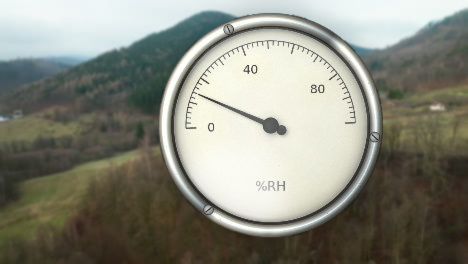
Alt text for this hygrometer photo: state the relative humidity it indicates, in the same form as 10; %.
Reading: 14; %
